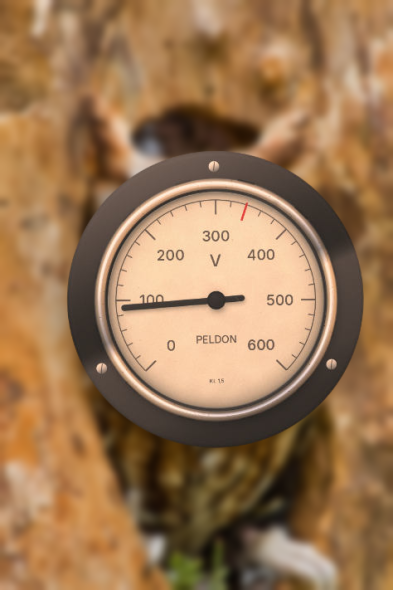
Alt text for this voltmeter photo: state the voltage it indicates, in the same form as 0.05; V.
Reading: 90; V
